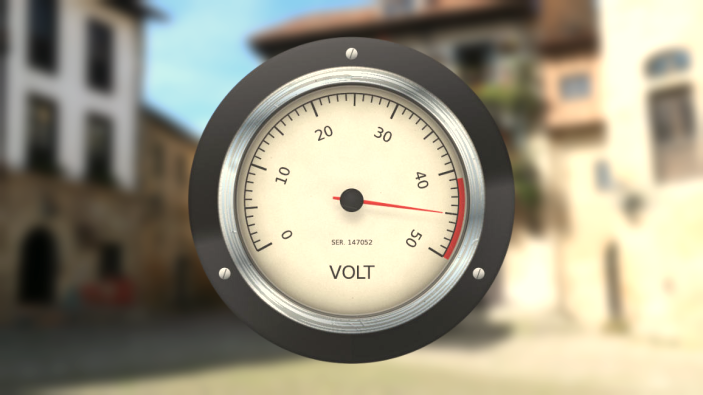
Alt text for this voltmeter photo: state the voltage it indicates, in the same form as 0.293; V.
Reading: 45; V
